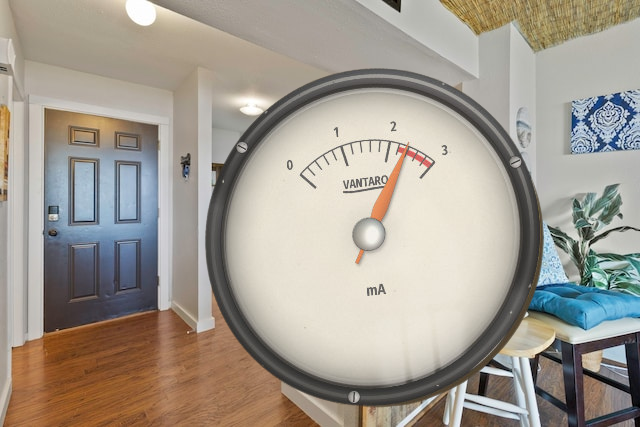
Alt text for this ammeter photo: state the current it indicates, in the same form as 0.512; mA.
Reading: 2.4; mA
